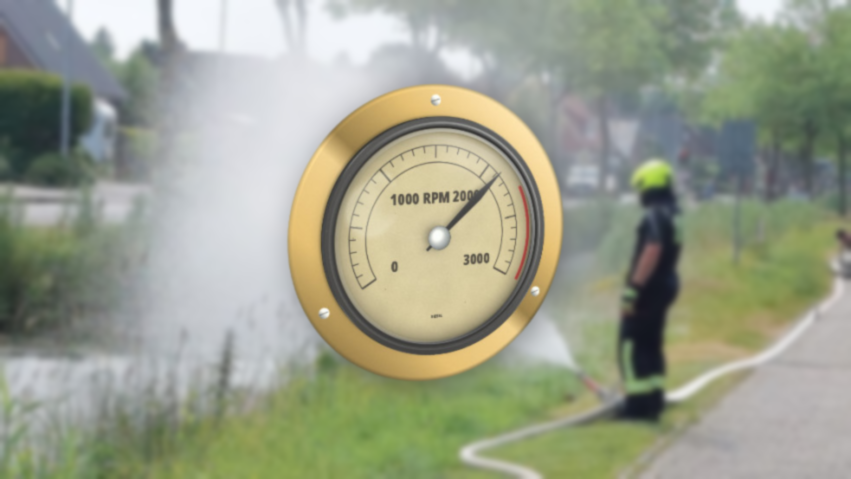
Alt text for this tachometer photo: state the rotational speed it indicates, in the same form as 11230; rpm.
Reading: 2100; rpm
